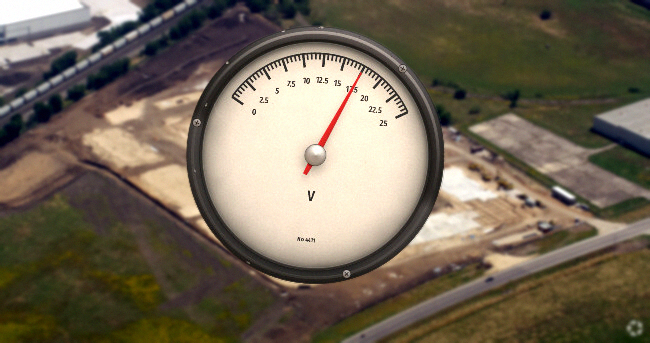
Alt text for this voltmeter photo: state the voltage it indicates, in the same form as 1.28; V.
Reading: 17.5; V
